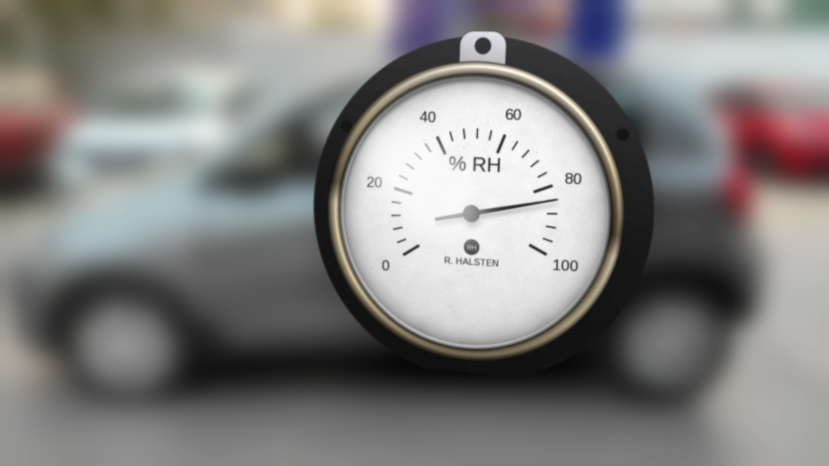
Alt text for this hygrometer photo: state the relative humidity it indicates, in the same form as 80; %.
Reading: 84; %
